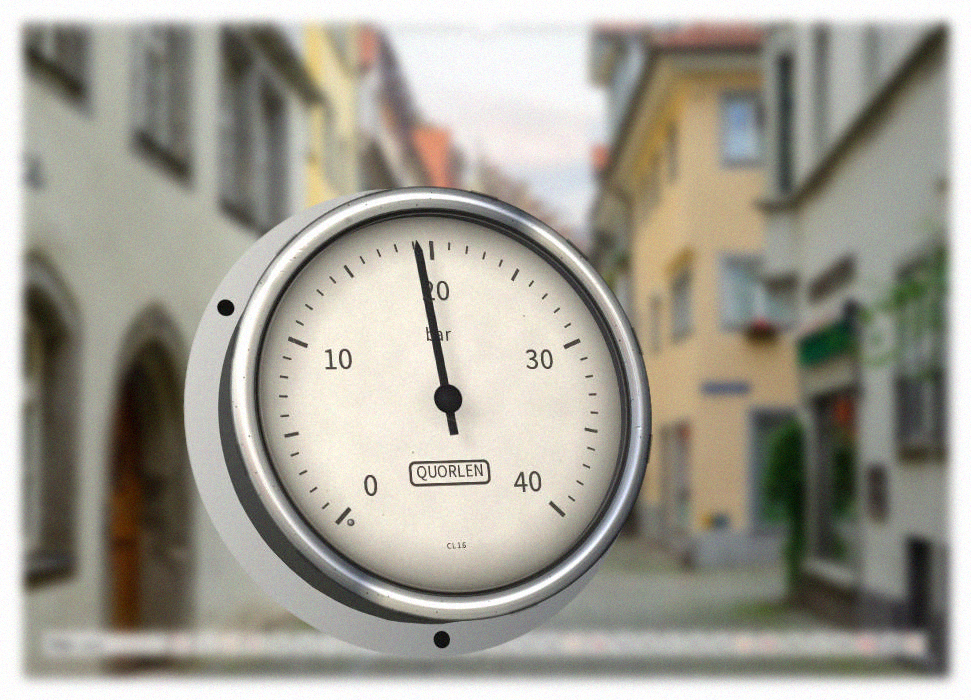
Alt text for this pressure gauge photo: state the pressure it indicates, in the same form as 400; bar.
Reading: 19; bar
